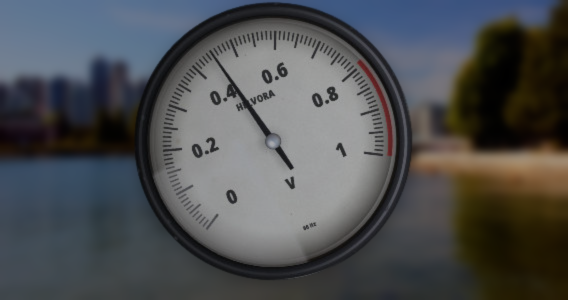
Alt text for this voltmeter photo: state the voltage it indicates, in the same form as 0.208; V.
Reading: 0.45; V
